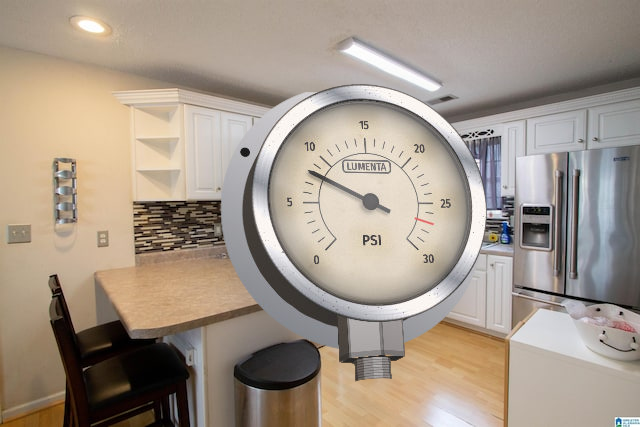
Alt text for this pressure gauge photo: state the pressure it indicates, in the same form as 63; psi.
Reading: 8; psi
